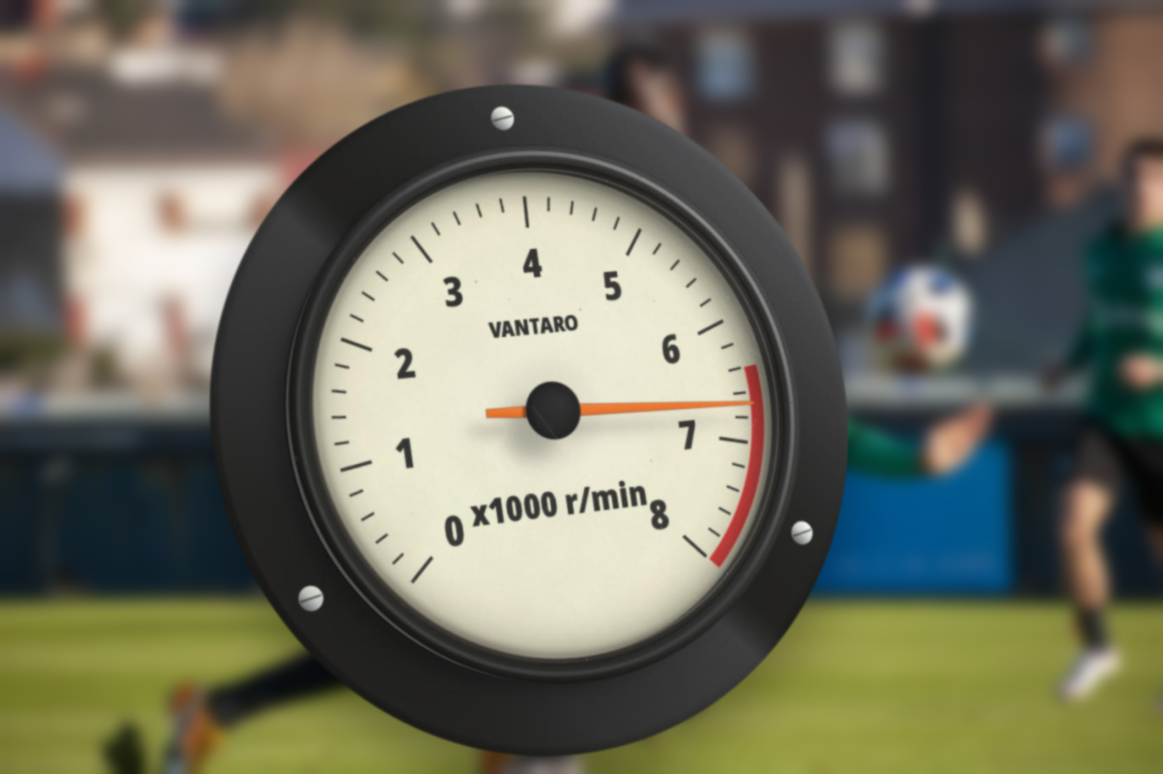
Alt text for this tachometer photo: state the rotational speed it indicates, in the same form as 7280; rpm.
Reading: 6700; rpm
